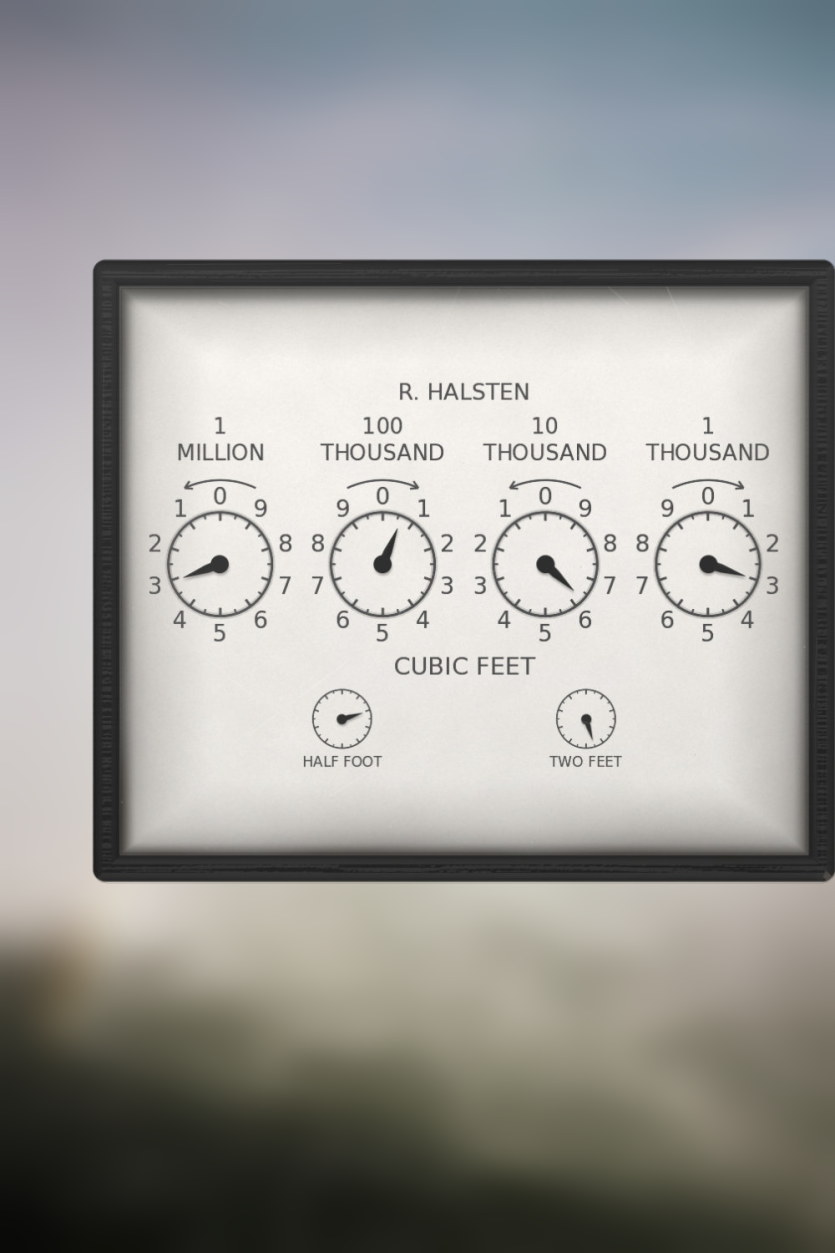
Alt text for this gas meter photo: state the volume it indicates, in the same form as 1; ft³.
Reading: 306300; ft³
